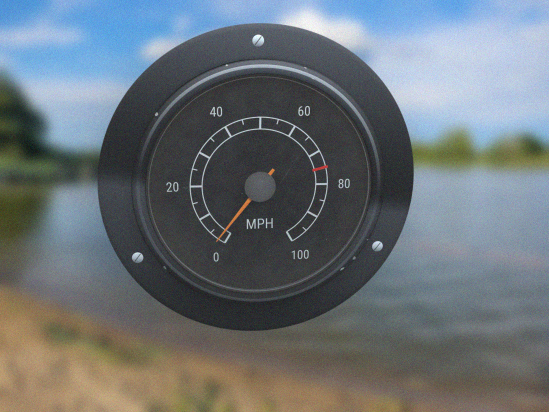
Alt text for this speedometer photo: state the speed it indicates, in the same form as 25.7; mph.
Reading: 2.5; mph
